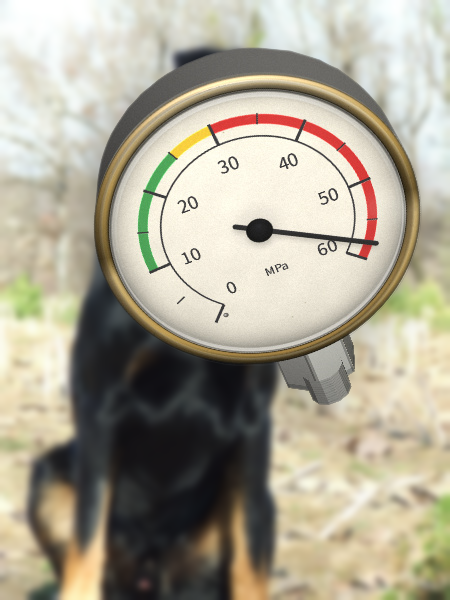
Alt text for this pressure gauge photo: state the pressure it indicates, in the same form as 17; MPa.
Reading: 57.5; MPa
